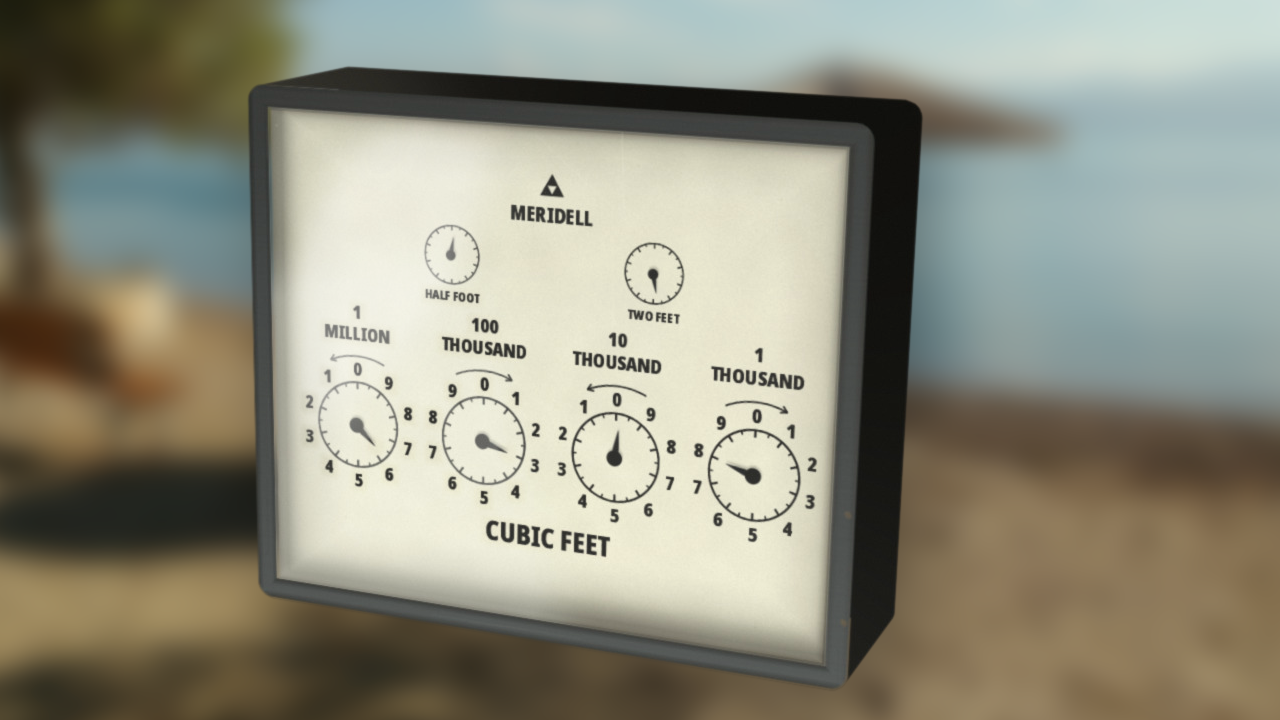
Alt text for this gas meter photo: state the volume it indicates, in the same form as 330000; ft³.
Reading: 629800; ft³
